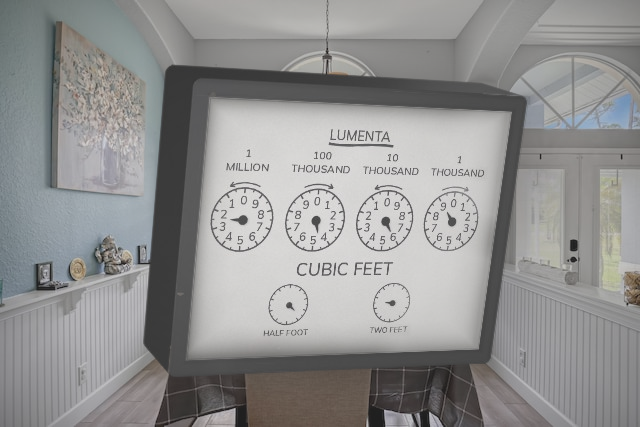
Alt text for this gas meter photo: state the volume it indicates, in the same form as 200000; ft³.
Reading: 245900; ft³
